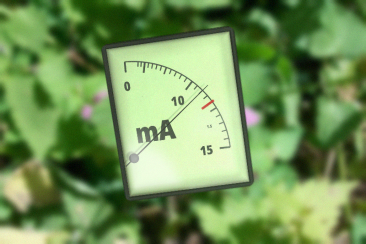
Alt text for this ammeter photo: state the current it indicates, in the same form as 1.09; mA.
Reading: 11; mA
